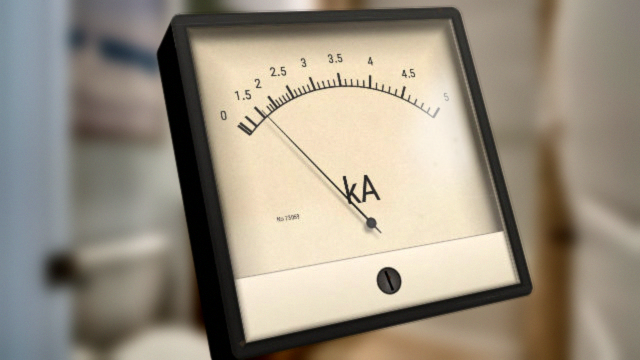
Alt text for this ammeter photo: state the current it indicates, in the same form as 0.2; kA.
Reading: 1.5; kA
